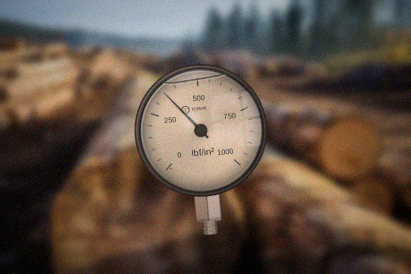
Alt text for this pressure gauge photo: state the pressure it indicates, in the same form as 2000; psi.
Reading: 350; psi
